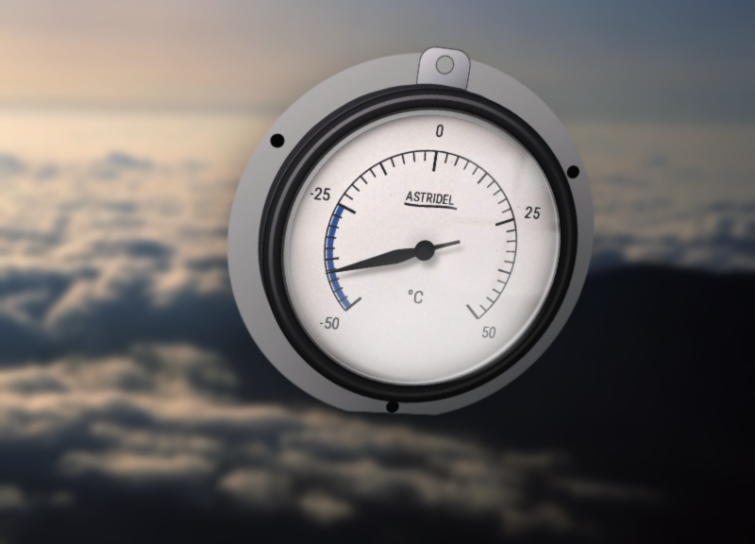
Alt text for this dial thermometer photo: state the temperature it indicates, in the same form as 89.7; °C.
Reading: -40; °C
